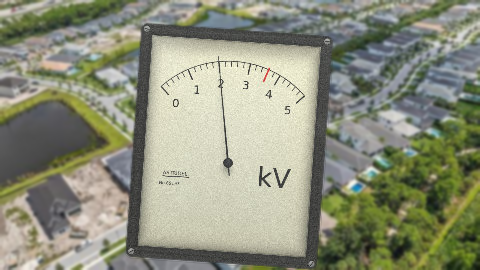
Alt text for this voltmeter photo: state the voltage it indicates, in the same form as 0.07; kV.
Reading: 2; kV
